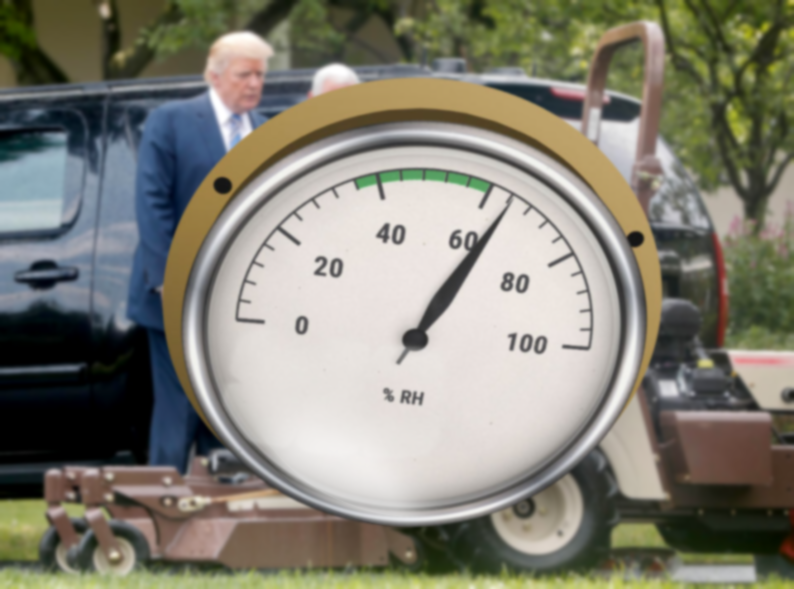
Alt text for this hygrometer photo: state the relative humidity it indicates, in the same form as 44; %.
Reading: 64; %
